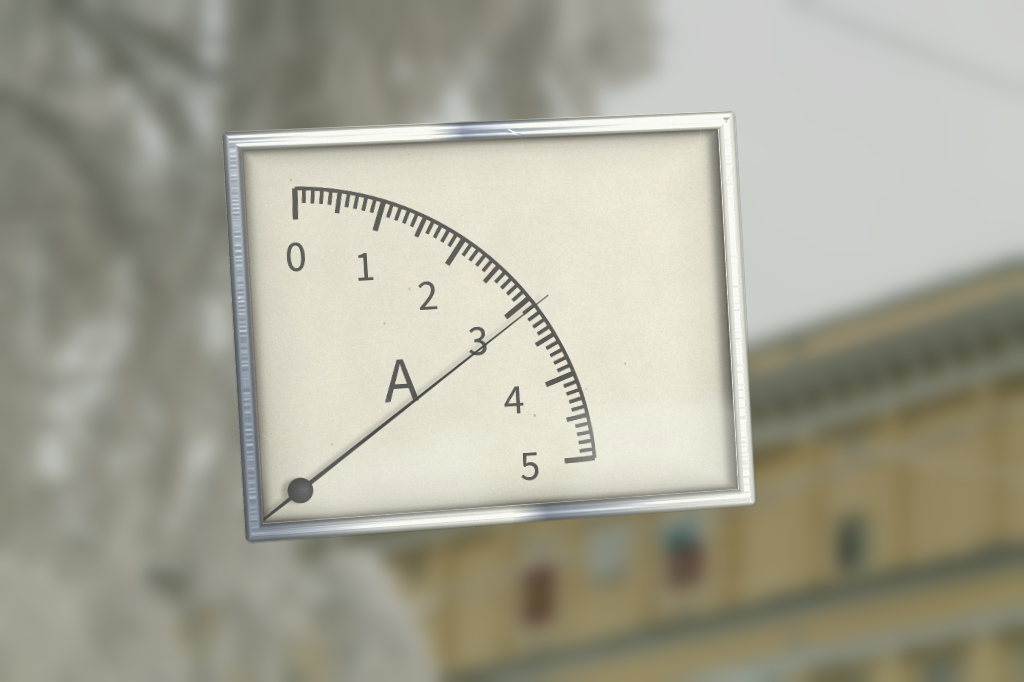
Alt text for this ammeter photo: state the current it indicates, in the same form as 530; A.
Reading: 3.1; A
